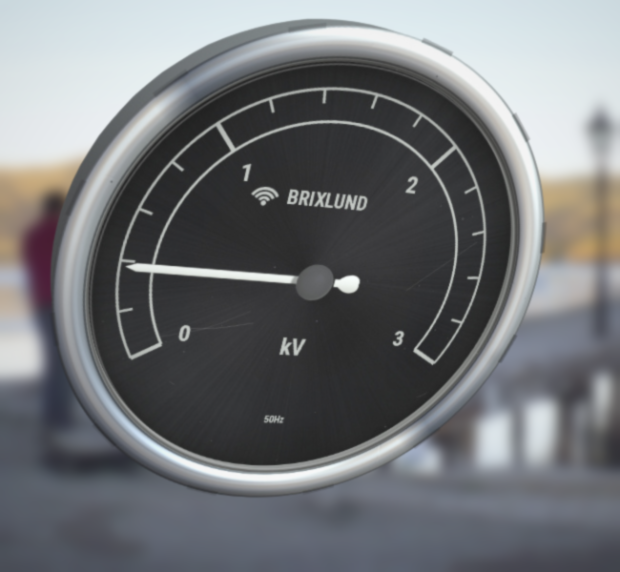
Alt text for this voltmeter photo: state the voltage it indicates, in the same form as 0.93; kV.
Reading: 0.4; kV
